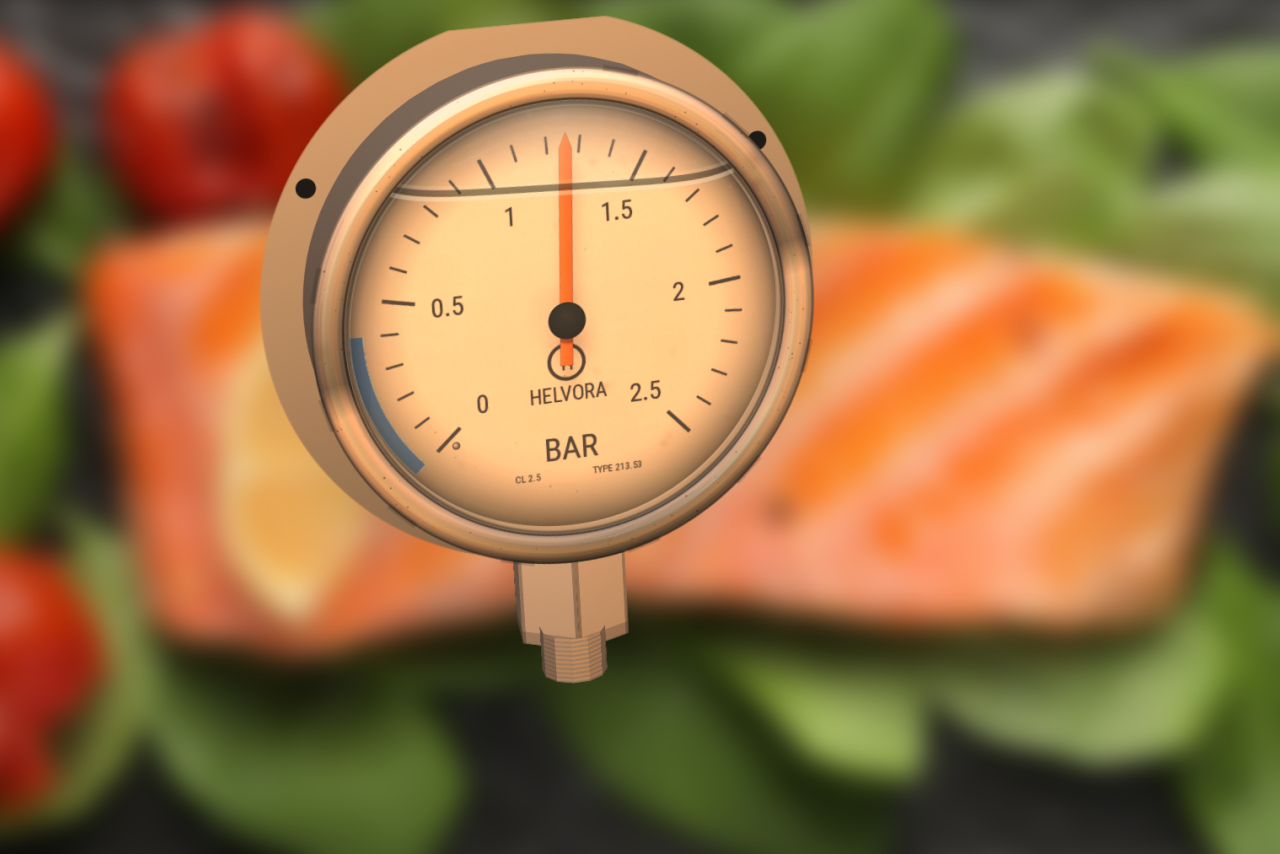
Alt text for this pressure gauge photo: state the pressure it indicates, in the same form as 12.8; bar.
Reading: 1.25; bar
